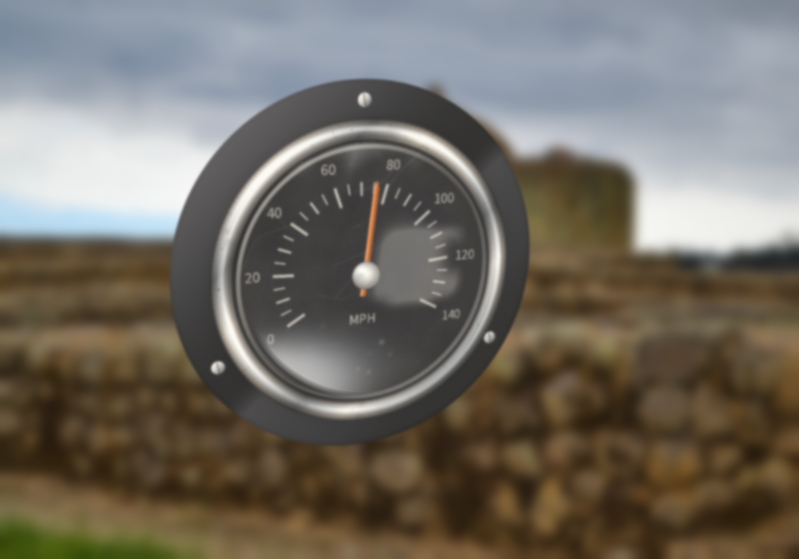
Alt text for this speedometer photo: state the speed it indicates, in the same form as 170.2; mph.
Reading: 75; mph
